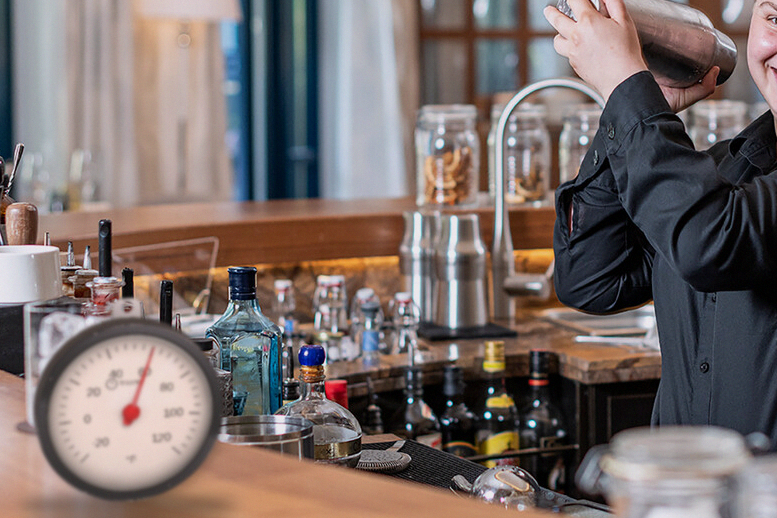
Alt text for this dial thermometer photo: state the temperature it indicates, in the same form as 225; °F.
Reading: 60; °F
